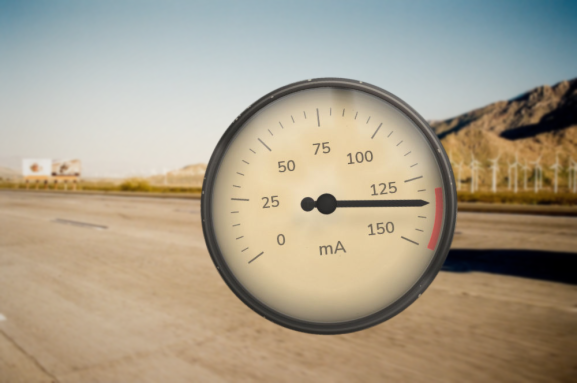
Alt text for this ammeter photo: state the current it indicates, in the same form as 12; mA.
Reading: 135; mA
